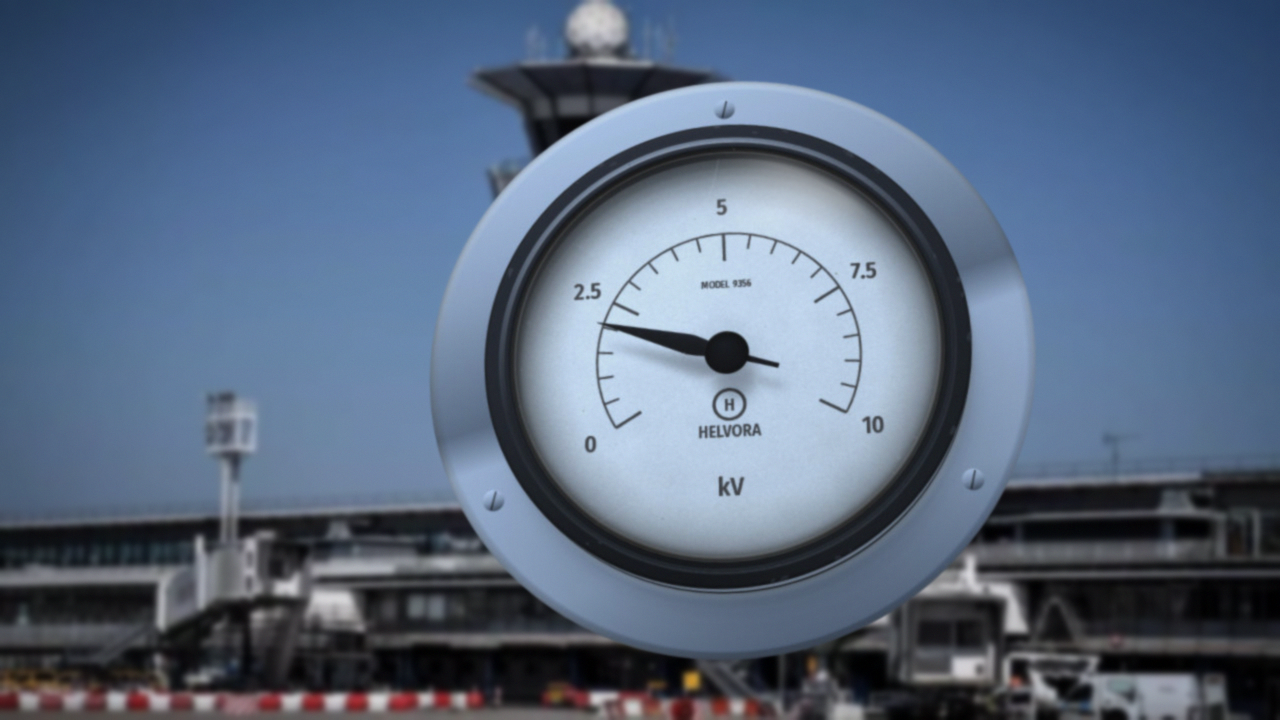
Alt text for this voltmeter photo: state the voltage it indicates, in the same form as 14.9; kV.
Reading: 2; kV
